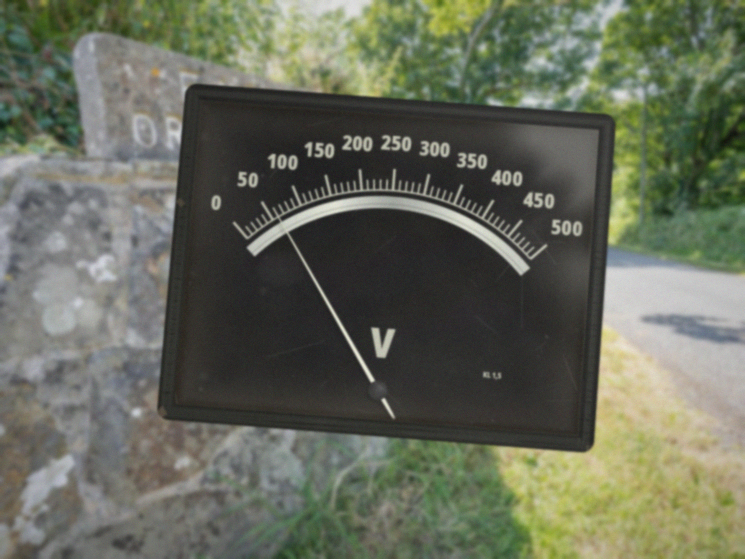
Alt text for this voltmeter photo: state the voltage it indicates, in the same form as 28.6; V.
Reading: 60; V
